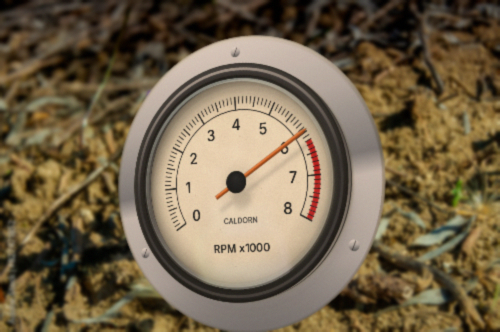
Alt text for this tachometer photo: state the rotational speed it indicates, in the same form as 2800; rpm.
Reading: 6000; rpm
